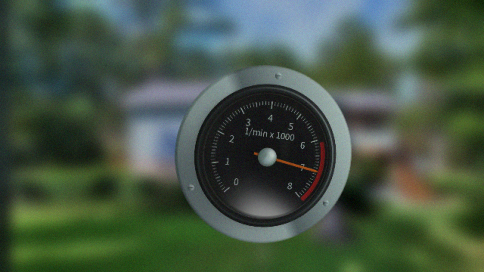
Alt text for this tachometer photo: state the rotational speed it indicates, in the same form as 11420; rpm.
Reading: 7000; rpm
